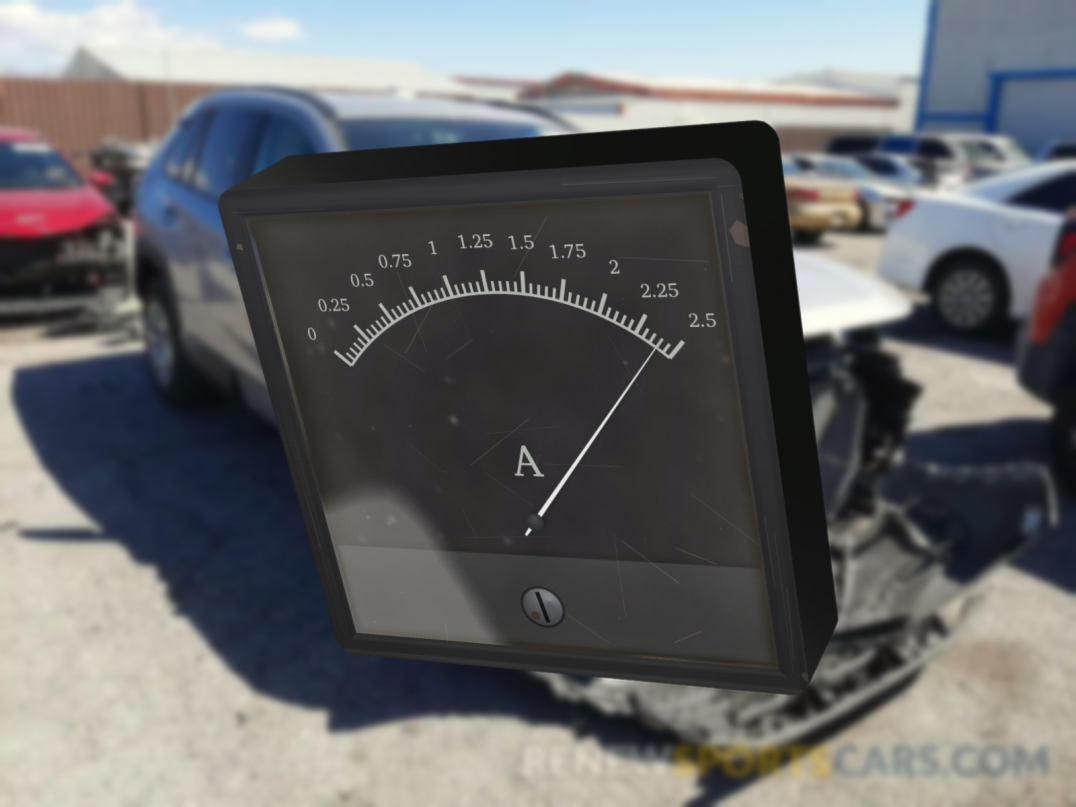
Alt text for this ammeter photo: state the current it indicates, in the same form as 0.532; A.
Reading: 2.4; A
